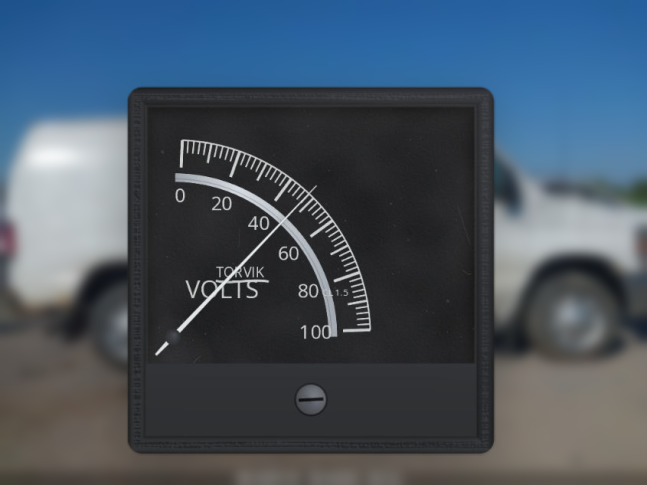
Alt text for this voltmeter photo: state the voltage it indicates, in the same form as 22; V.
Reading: 48; V
